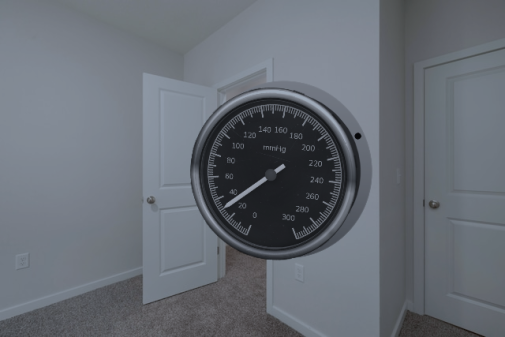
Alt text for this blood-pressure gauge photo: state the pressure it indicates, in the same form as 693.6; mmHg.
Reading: 30; mmHg
